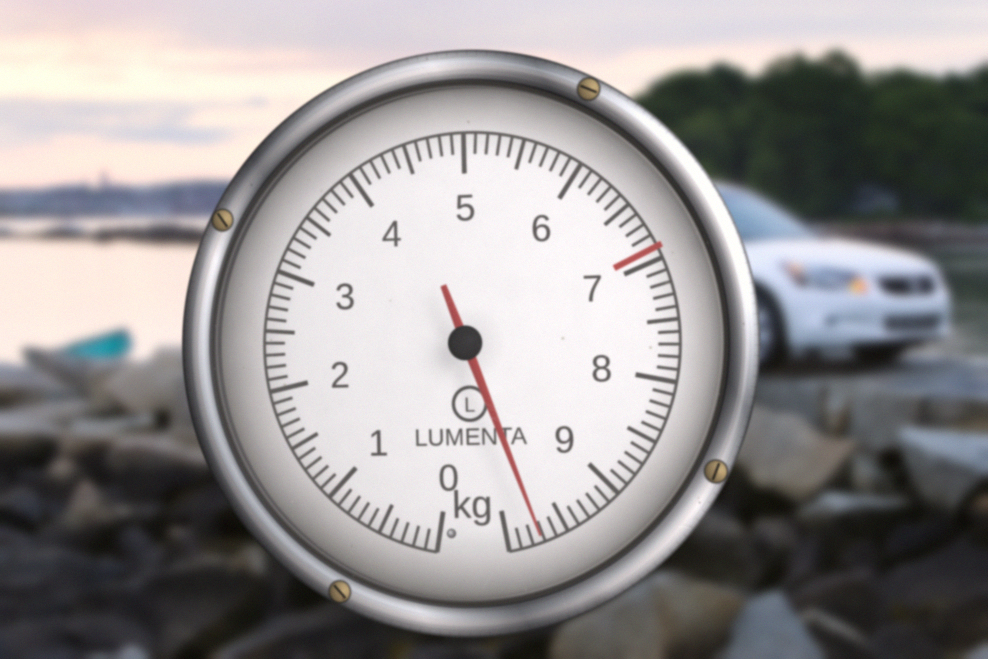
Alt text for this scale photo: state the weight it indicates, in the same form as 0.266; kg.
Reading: 9.7; kg
